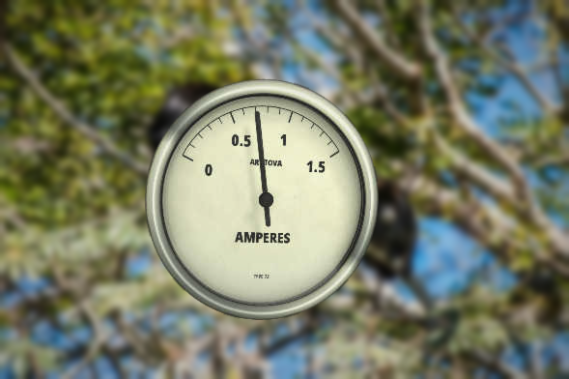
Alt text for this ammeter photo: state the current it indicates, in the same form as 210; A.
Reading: 0.7; A
